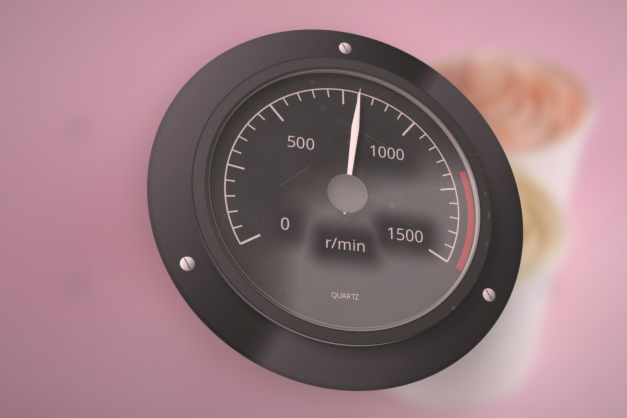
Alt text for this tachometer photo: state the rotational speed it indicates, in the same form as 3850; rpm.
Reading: 800; rpm
